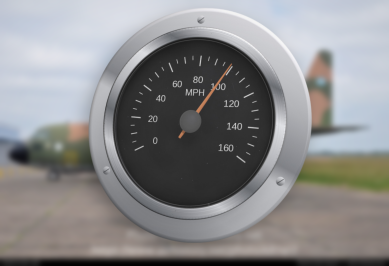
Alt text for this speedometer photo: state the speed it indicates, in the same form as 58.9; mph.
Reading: 100; mph
